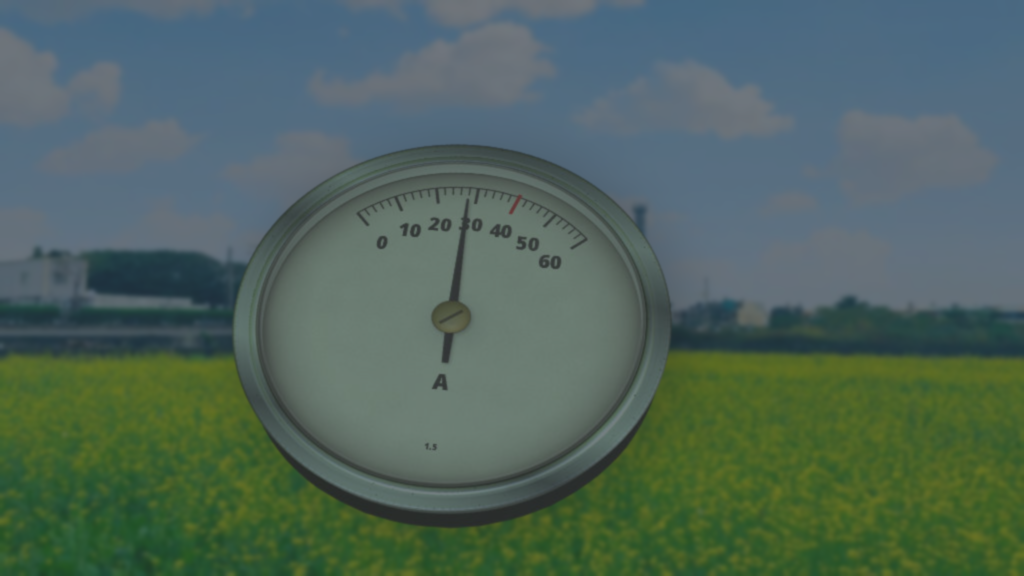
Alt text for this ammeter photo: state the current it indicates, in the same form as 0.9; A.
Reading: 28; A
